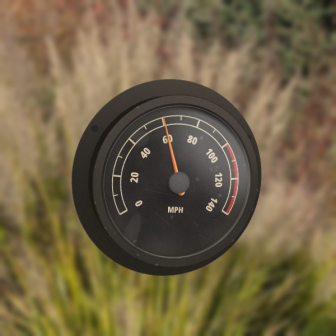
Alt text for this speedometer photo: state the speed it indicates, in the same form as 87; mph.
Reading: 60; mph
